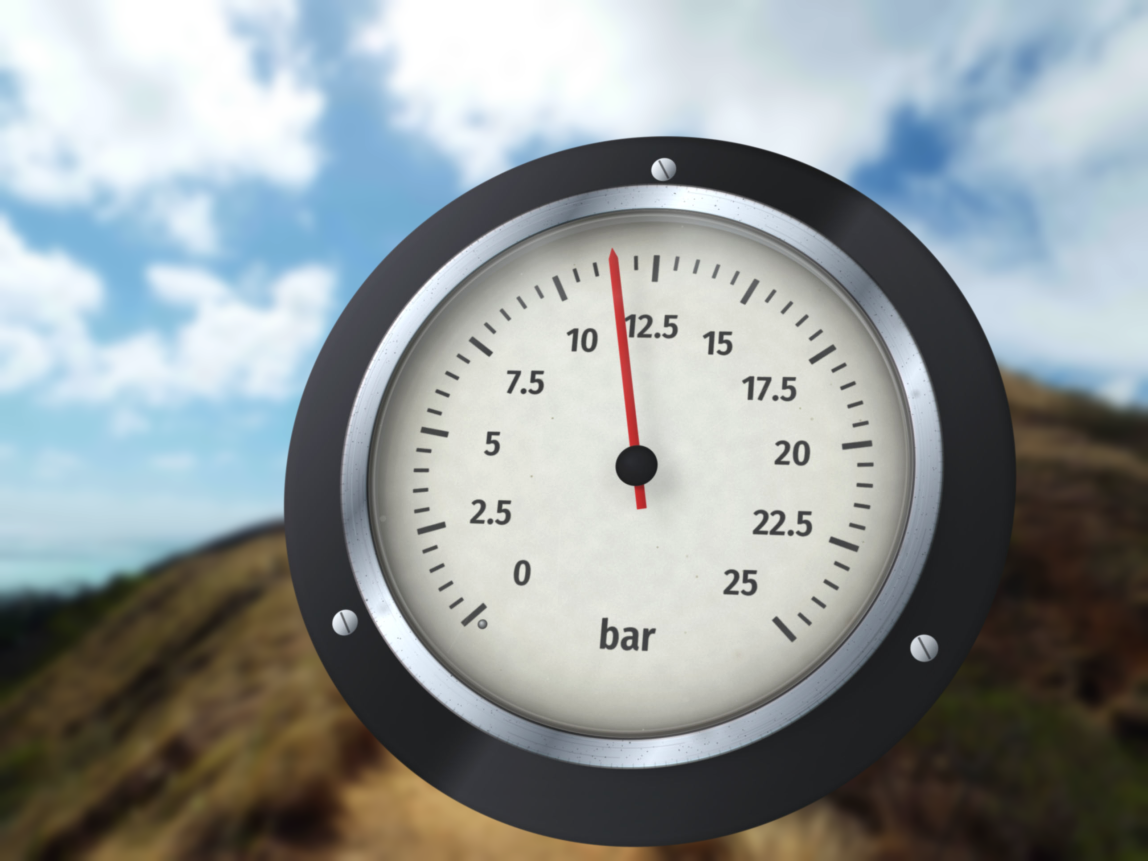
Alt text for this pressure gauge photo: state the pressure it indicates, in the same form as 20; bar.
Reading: 11.5; bar
